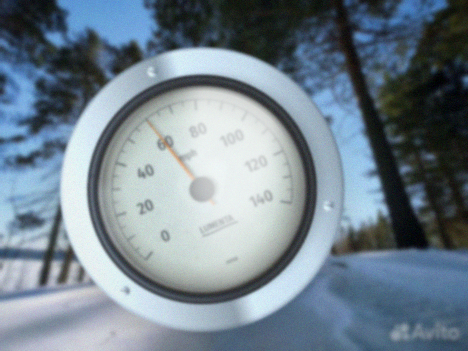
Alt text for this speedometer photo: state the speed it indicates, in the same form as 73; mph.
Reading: 60; mph
